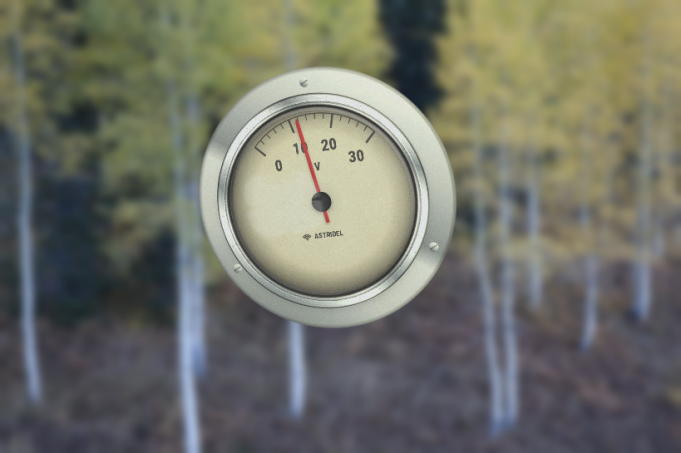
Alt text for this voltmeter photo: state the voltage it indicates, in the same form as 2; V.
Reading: 12; V
